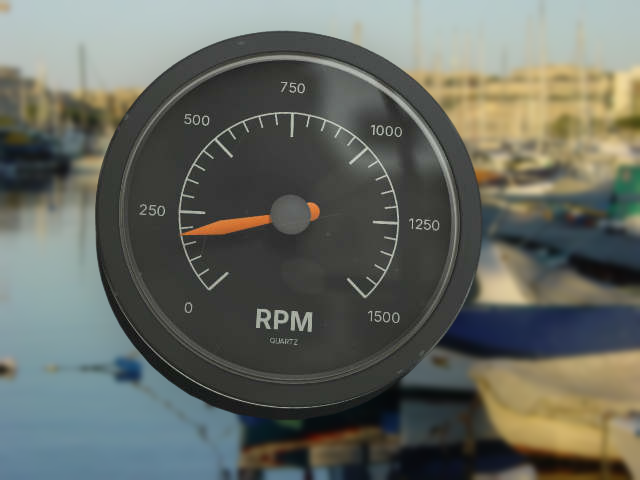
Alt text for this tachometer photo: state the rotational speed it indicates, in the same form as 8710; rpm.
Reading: 175; rpm
